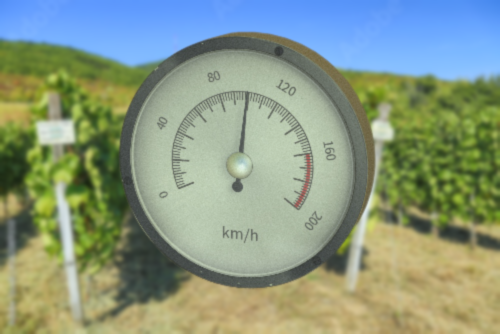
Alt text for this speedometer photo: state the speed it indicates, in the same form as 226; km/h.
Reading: 100; km/h
